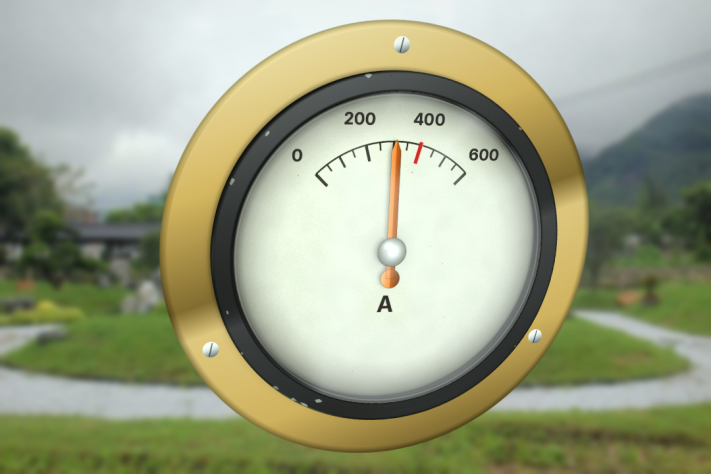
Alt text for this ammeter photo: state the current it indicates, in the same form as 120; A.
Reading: 300; A
